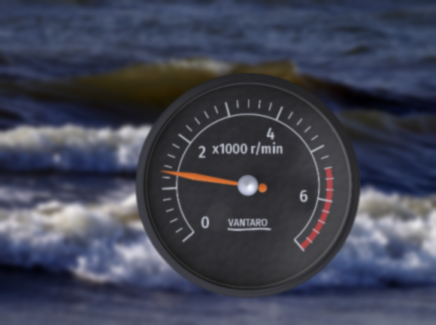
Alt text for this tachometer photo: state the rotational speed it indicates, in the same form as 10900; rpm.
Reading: 1300; rpm
